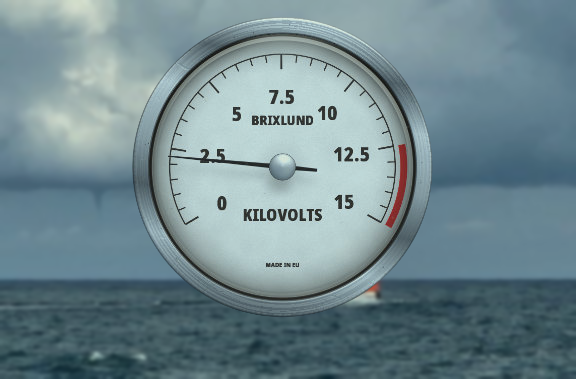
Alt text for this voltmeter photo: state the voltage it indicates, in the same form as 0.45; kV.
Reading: 2.25; kV
